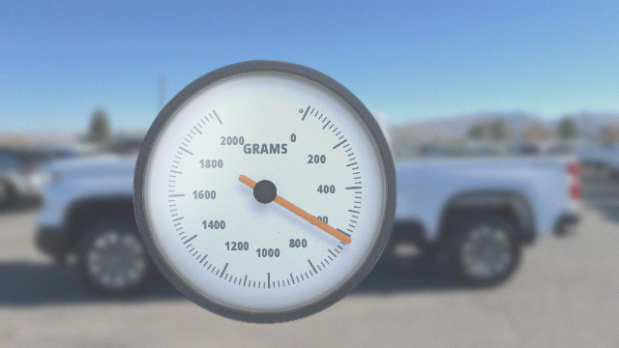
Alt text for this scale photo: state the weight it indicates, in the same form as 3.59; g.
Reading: 620; g
